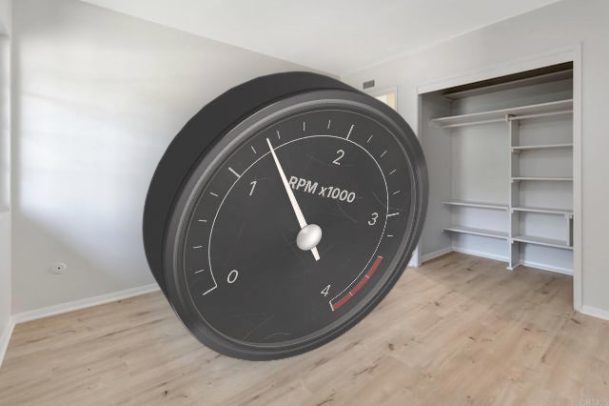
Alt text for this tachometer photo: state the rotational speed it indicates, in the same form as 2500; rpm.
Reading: 1300; rpm
